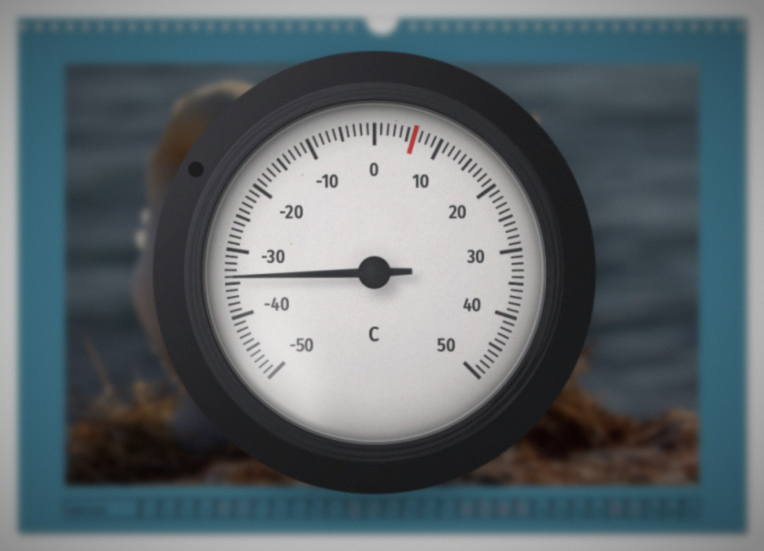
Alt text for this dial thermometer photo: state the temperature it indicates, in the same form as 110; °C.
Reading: -34; °C
